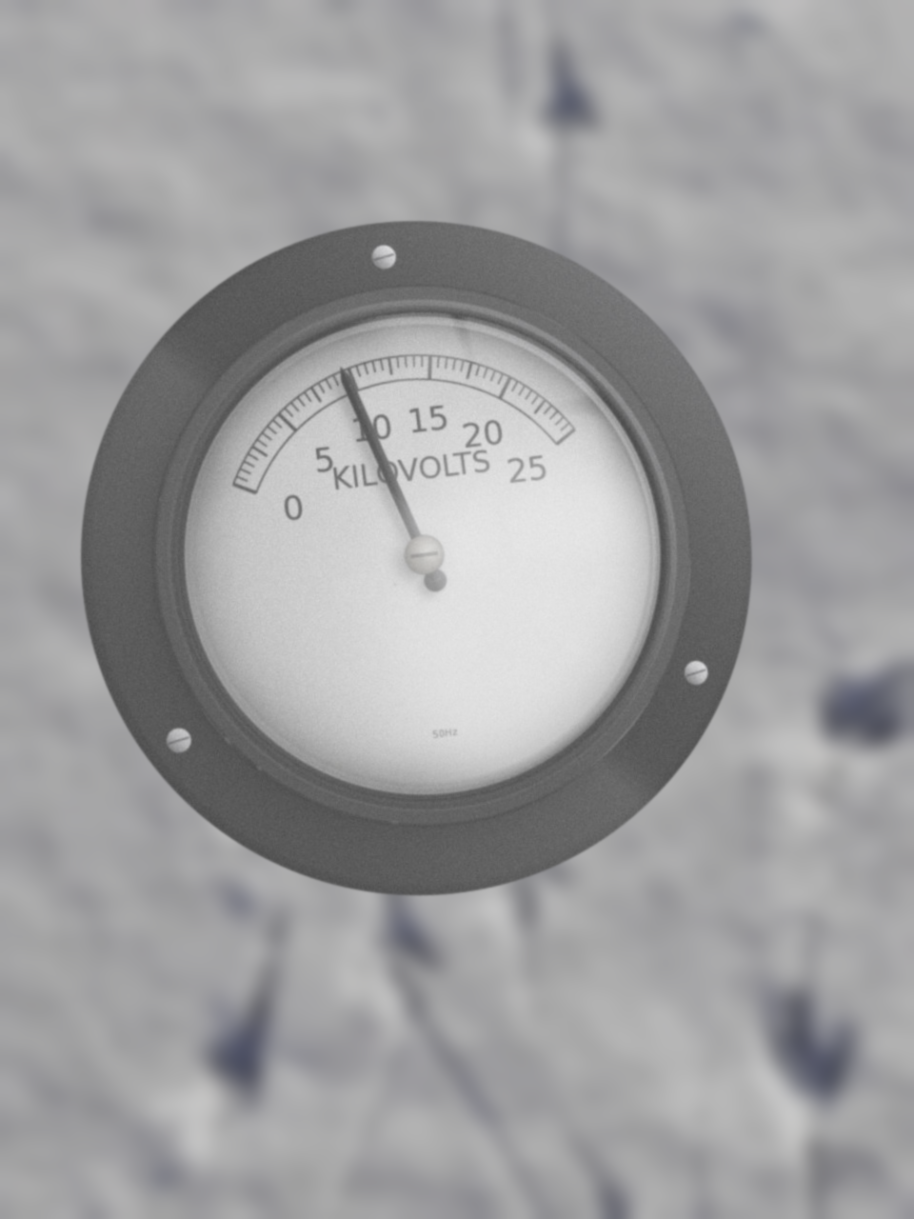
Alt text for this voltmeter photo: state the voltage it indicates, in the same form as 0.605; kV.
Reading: 9.5; kV
